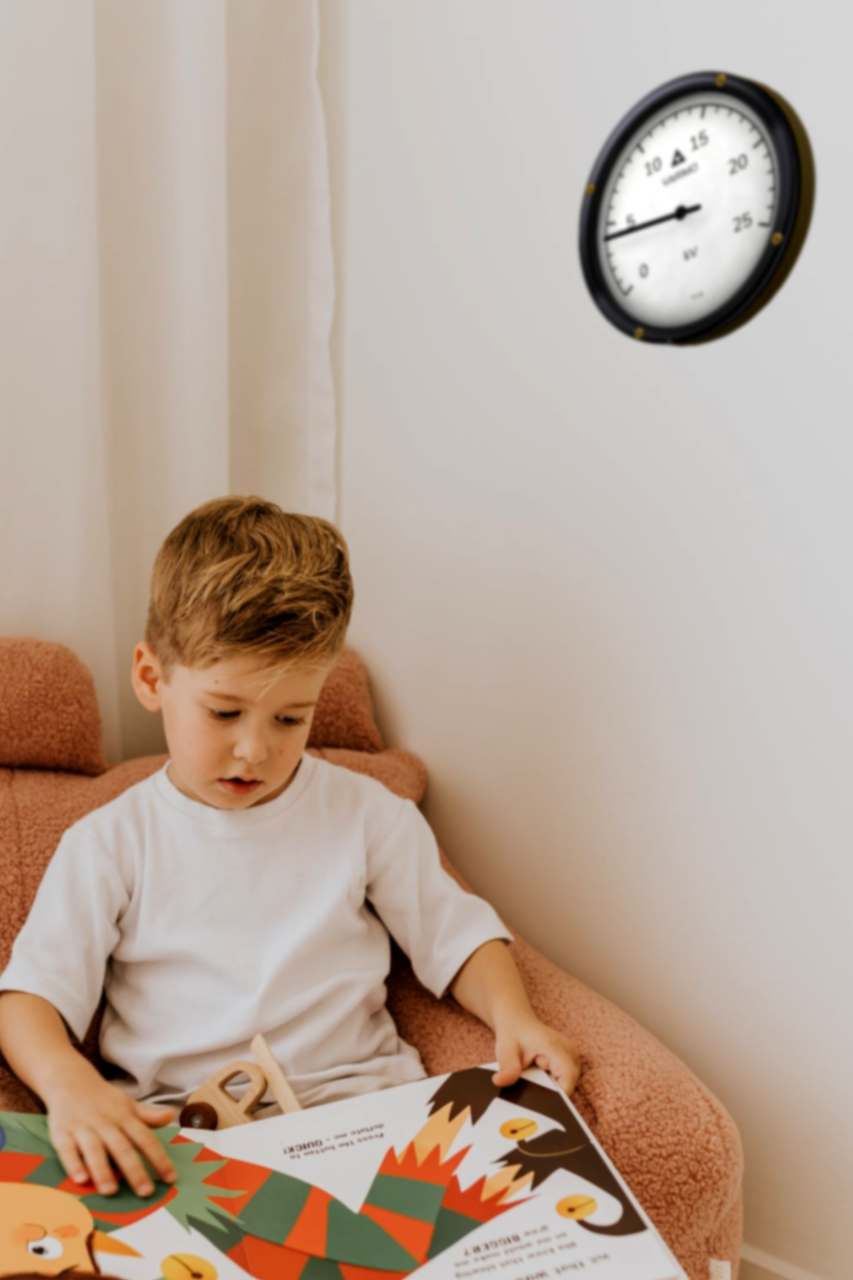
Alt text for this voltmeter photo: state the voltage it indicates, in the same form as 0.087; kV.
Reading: 4; kV
